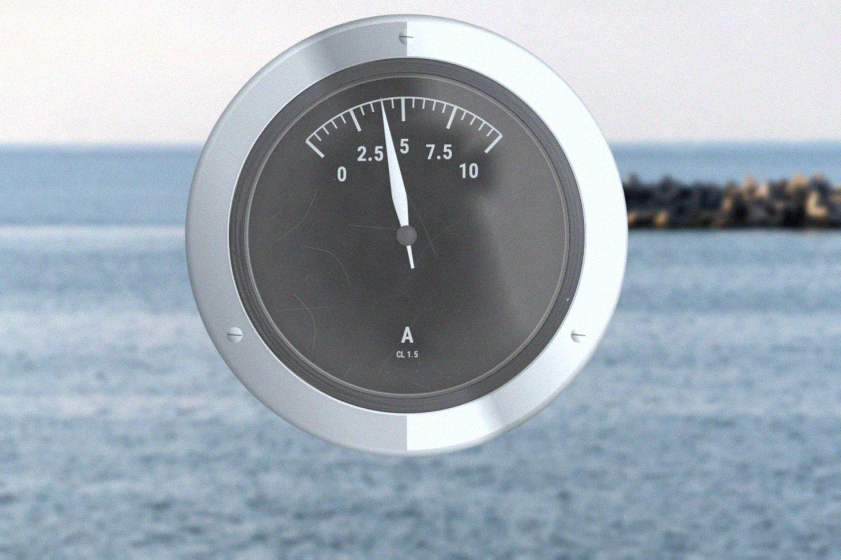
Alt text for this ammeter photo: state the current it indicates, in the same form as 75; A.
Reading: 4; A
